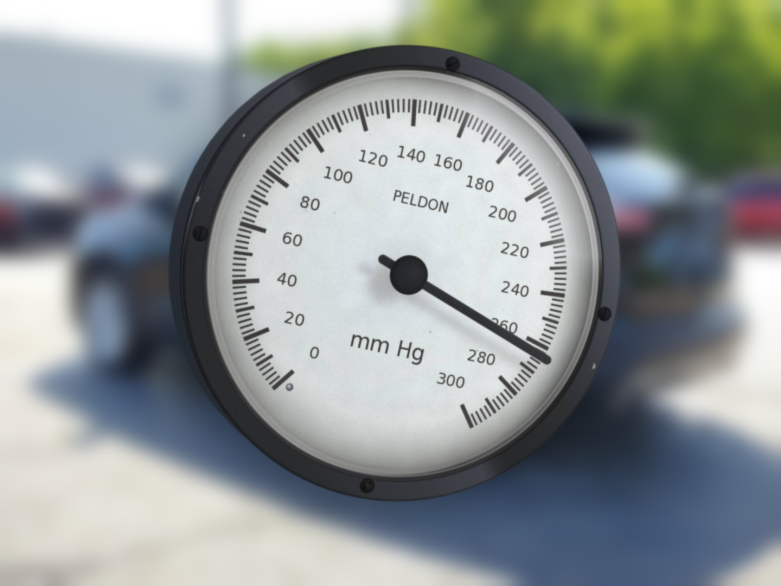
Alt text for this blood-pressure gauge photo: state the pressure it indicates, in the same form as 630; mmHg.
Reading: 264; mmHg
